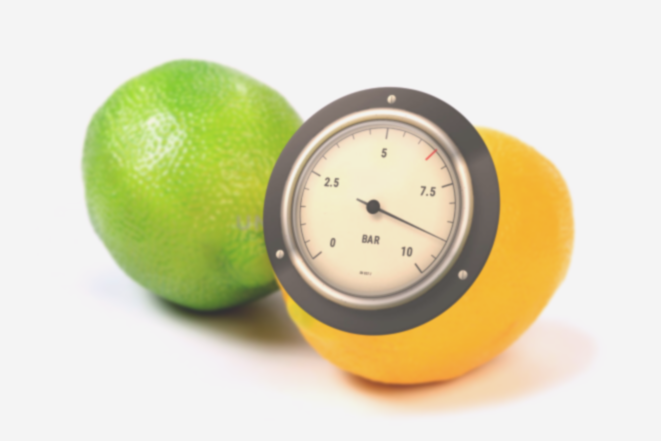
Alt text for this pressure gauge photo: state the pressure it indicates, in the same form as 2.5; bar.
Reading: 9; bar
